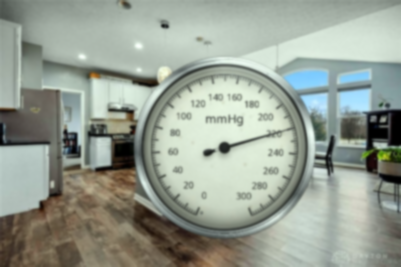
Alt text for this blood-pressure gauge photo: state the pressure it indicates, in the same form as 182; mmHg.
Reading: 220; mmHg
